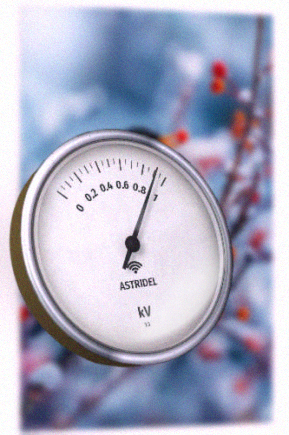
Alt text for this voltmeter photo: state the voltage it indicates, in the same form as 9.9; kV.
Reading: 0.9; kV
